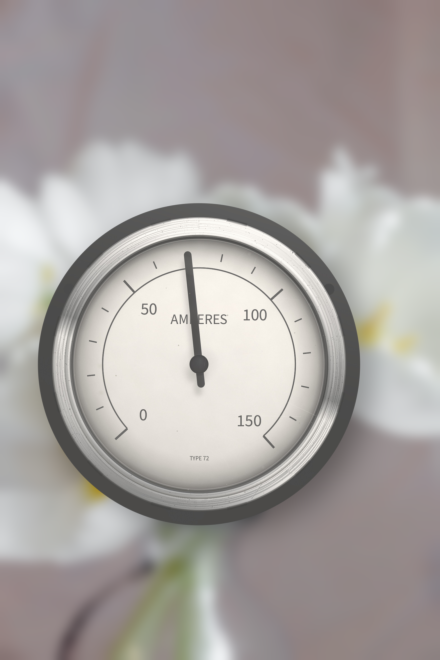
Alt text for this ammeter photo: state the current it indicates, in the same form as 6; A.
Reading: 70; A
